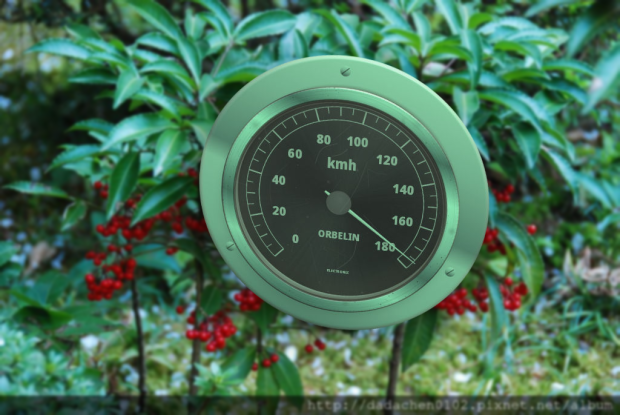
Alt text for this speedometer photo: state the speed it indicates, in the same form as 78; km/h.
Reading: 175; km/h
